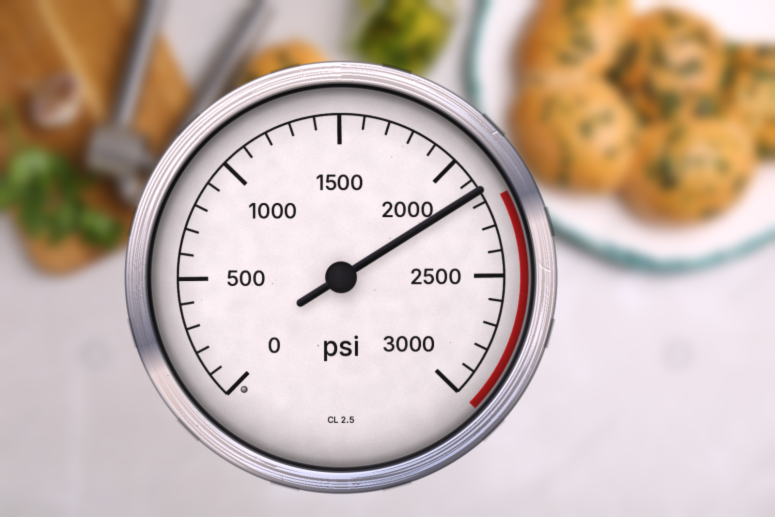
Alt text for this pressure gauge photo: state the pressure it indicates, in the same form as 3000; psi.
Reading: 2150; psi
